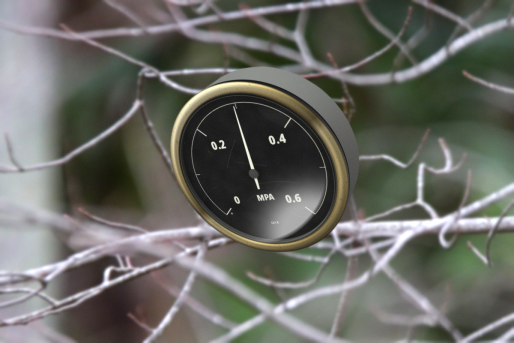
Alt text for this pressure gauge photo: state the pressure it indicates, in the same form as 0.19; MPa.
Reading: 0.3; MPa
